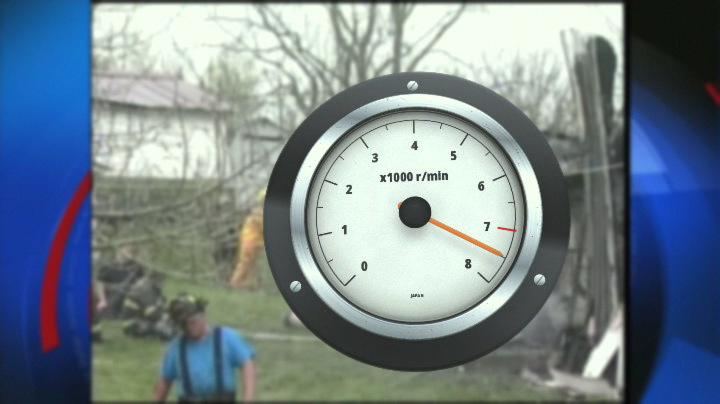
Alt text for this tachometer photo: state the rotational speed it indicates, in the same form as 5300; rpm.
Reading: 7500; rpm
